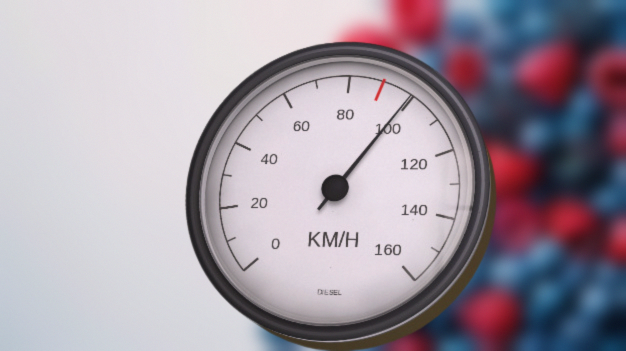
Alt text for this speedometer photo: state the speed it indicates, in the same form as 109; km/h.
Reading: 100; km/h
